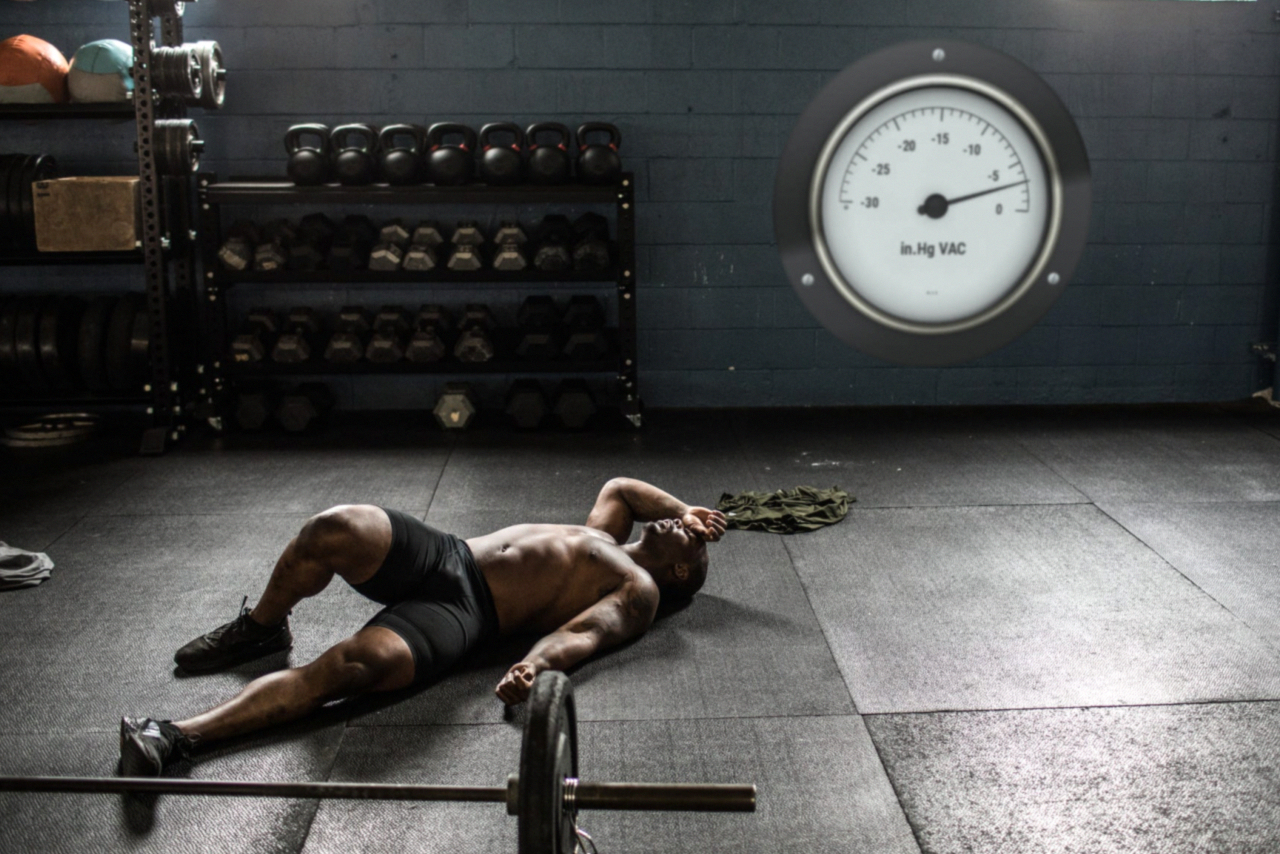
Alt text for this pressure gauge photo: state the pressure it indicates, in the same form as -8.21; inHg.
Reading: -3; inHg
